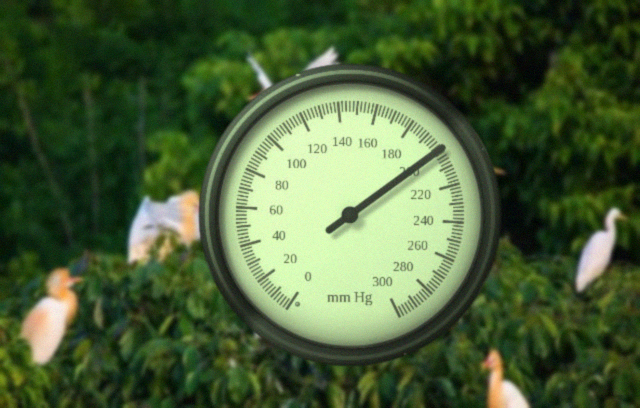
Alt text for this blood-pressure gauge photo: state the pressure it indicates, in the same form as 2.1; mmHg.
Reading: 200; mmHg
